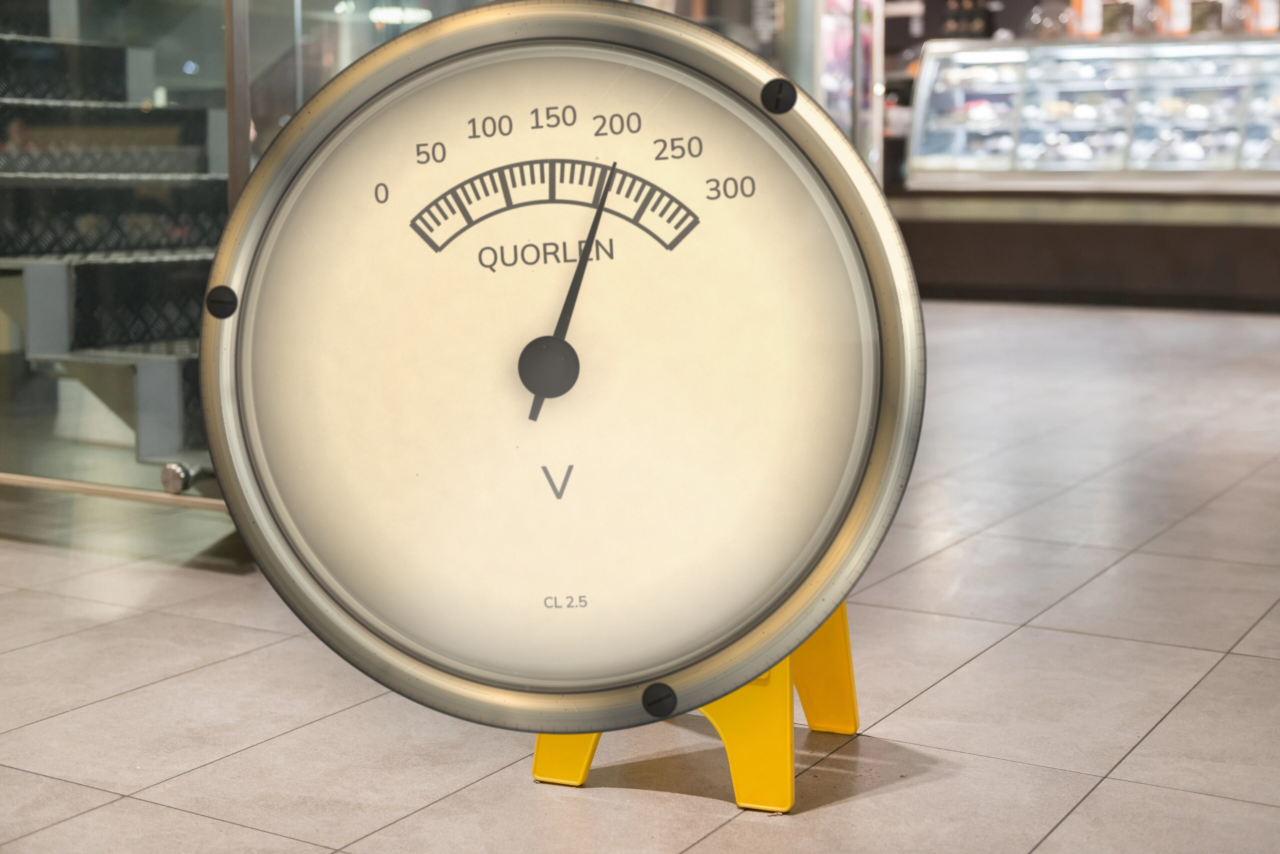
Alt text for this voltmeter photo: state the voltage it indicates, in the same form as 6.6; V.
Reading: 210; V
